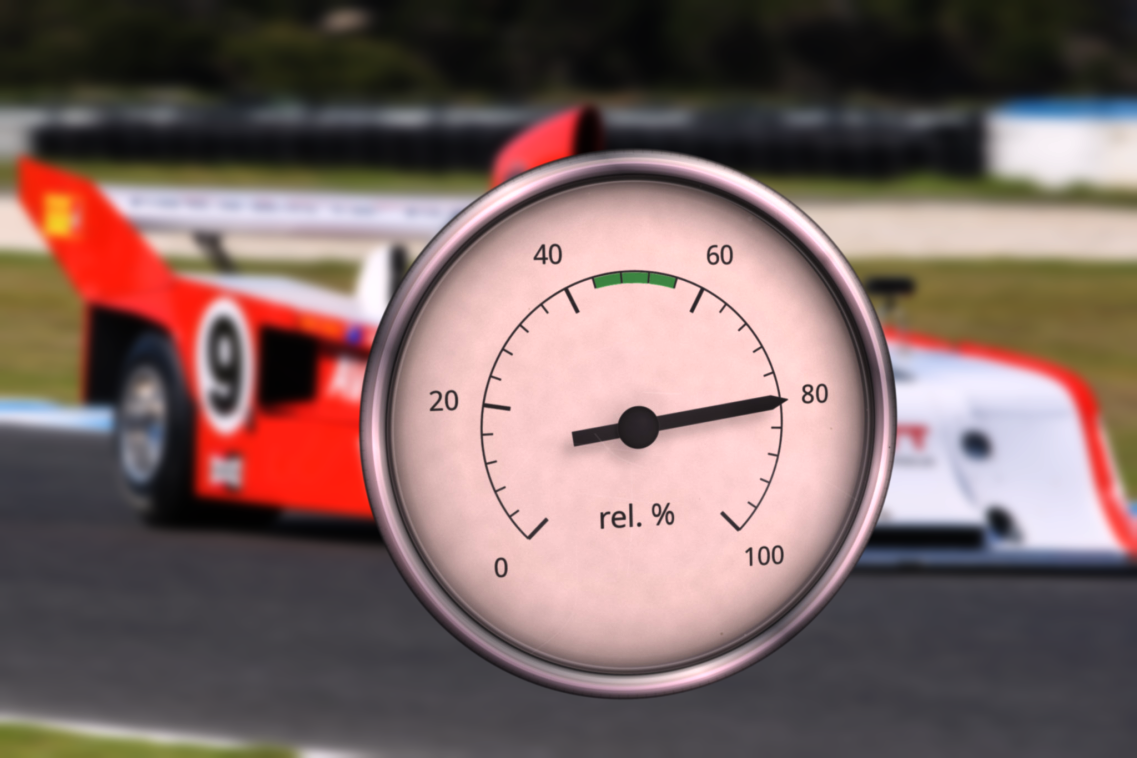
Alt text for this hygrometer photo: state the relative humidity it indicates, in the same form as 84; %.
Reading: 80; %
